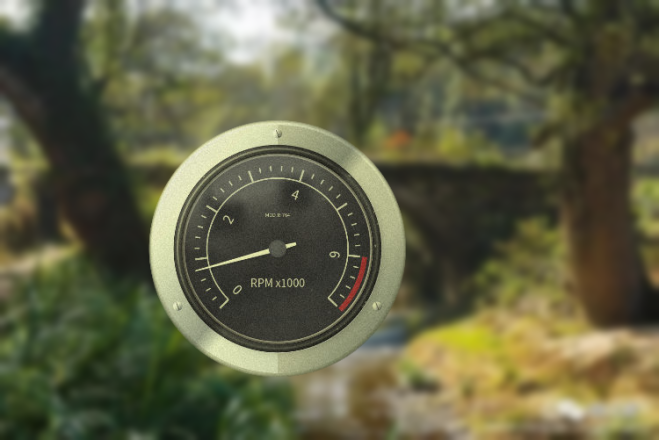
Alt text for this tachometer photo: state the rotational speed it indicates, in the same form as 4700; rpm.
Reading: 800; rpm
